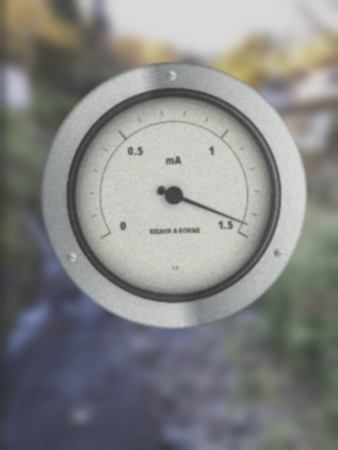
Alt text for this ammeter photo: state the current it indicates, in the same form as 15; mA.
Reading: 1.45; mA
